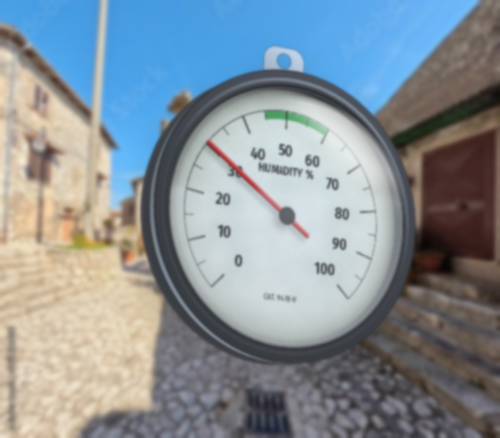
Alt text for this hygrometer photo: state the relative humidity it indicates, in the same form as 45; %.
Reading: 30; %
